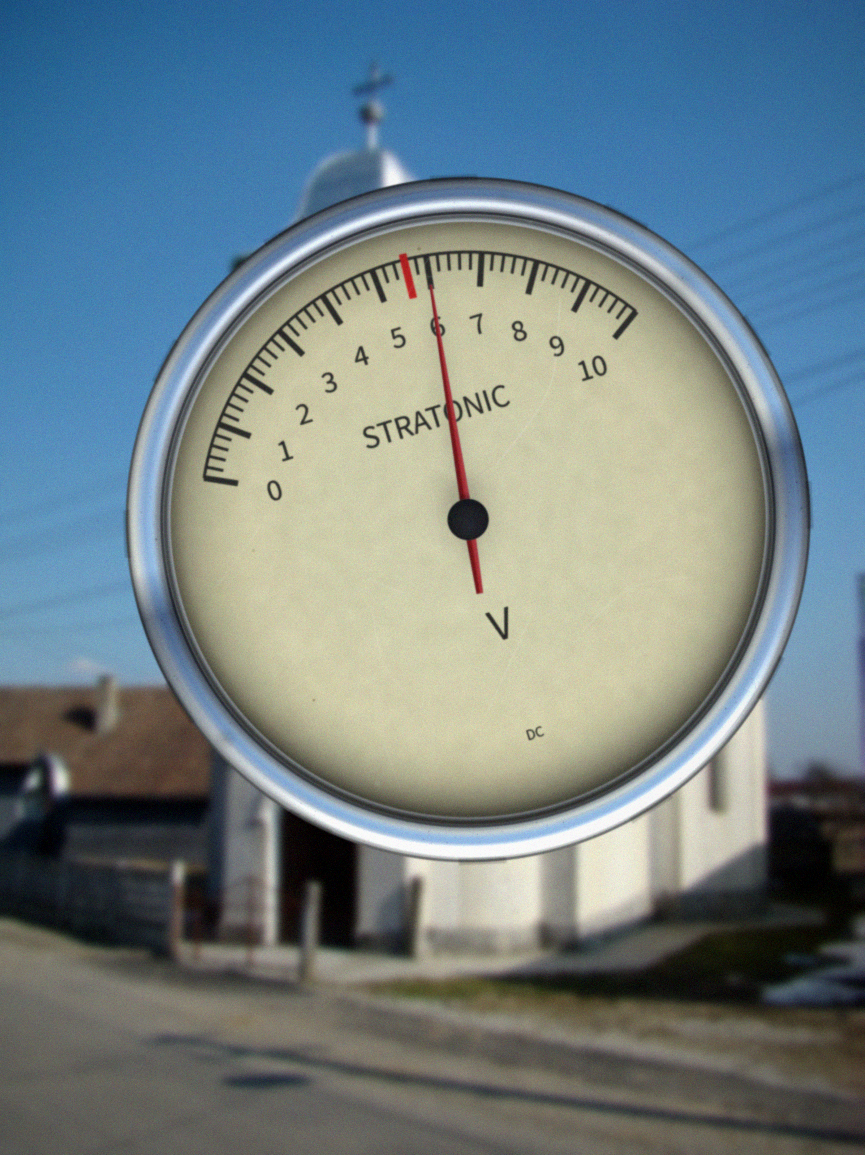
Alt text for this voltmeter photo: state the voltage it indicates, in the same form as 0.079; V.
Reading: 6; V
